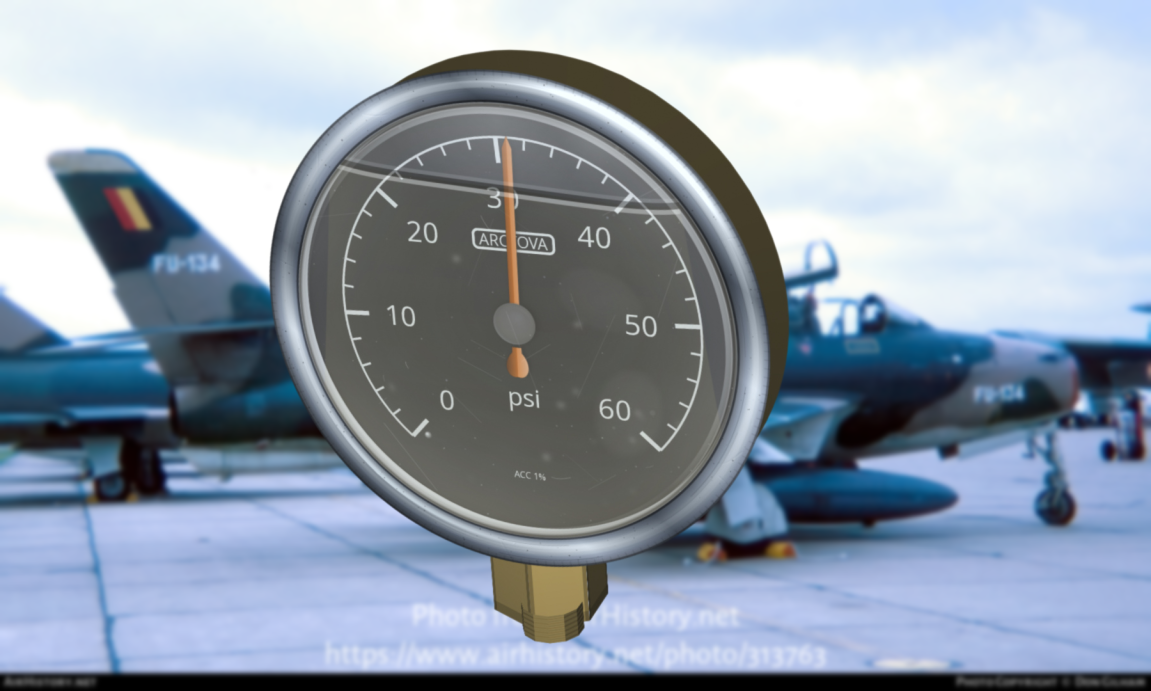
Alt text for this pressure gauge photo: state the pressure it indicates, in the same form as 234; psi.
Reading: 31; psi
